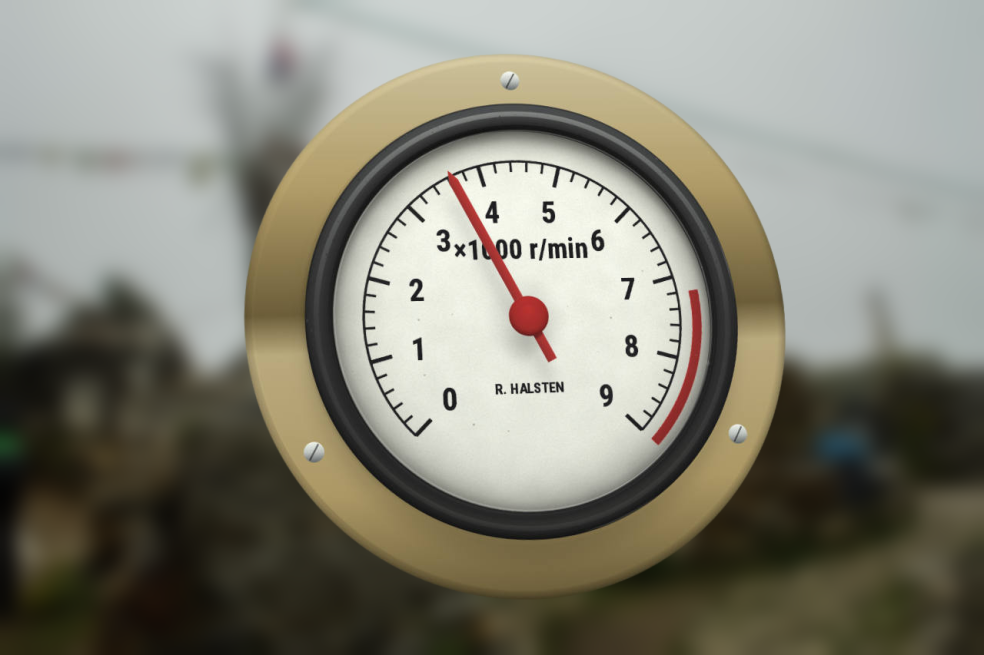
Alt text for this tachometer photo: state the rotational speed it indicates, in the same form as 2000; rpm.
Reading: 3600; rpm
